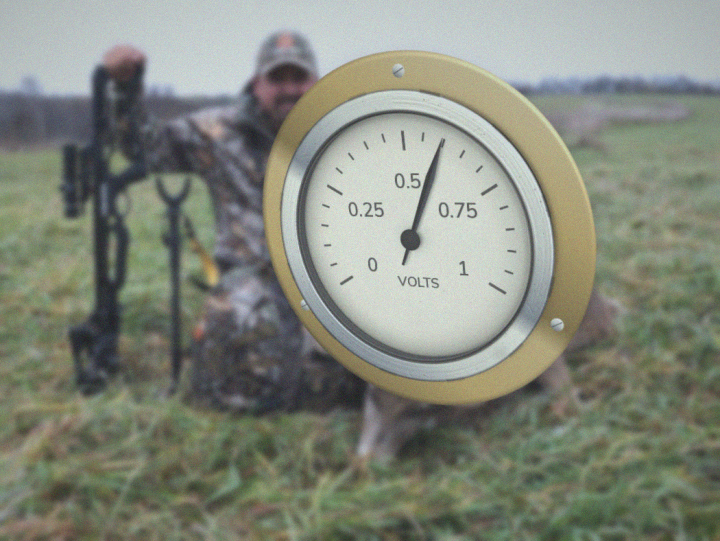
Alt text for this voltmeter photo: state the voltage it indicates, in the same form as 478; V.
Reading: 0.6; V
